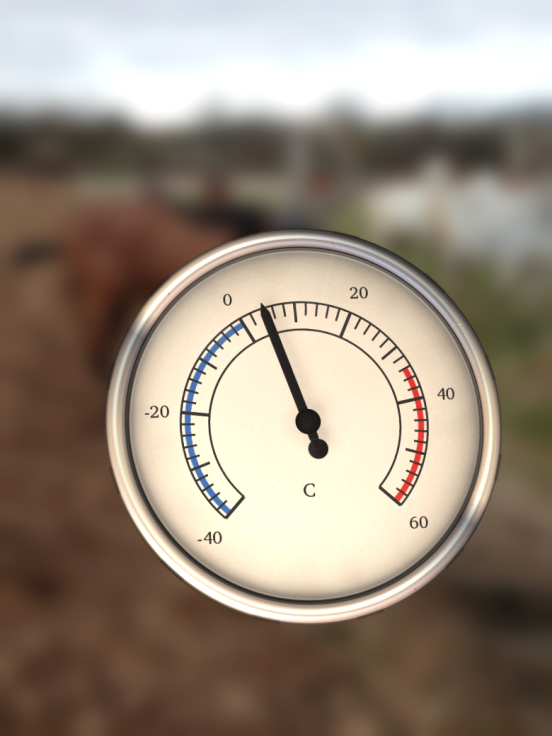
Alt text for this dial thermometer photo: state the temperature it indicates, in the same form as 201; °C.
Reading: 4; °C
